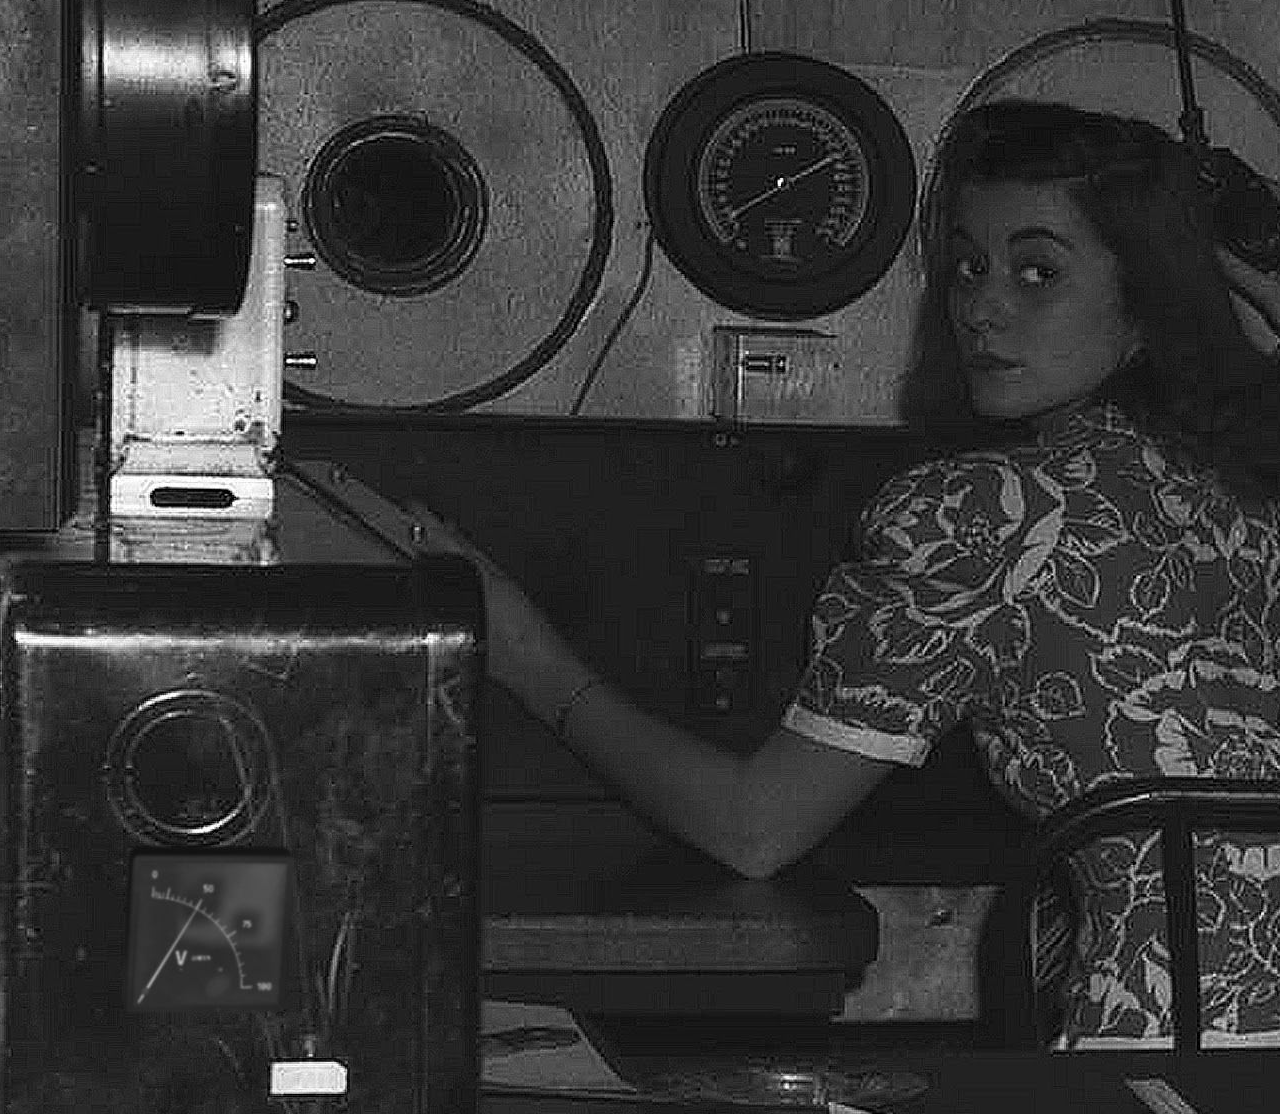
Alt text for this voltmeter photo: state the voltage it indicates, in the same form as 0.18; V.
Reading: 50; V
